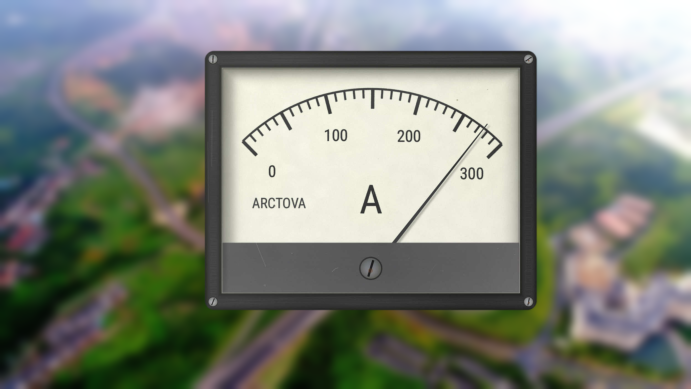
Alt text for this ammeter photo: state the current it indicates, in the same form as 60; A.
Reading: 275; A
